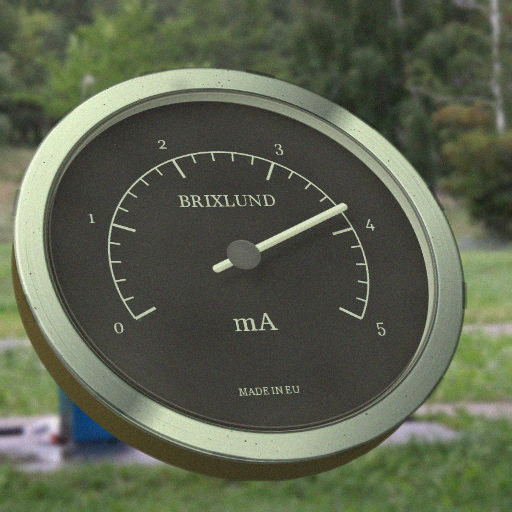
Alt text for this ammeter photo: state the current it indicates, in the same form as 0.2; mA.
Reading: 3.8; mA
